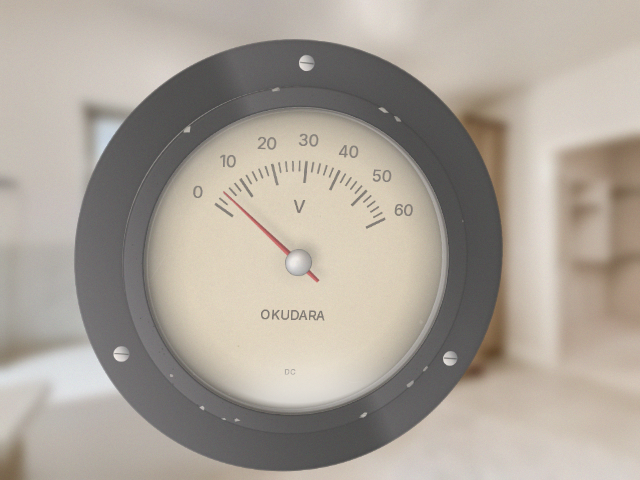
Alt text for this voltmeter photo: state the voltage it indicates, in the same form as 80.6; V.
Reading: 4; V
